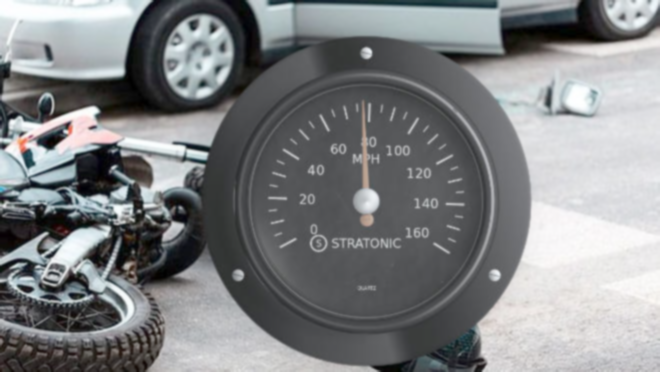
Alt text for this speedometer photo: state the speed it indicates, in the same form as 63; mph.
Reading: 77.5; mph
